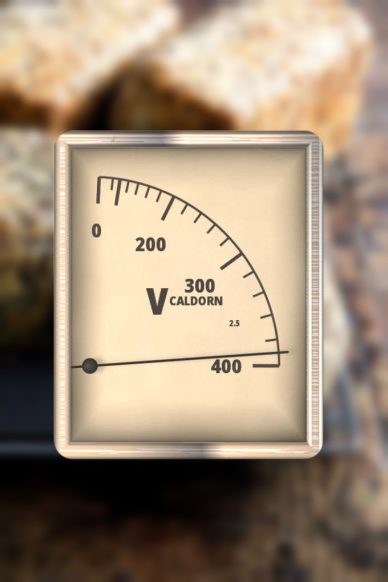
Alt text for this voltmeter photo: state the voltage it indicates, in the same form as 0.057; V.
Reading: 390; V
